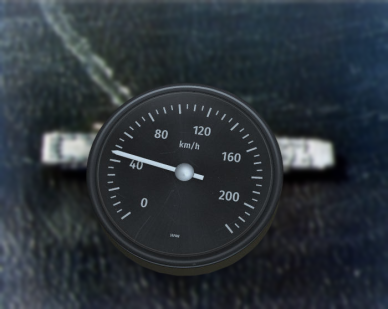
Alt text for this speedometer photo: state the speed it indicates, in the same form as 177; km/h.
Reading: 45; km/h
